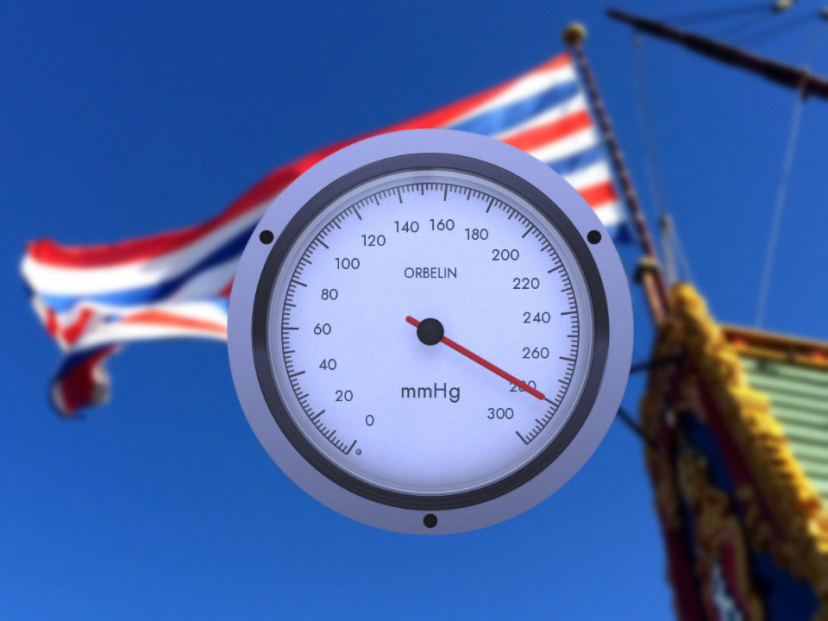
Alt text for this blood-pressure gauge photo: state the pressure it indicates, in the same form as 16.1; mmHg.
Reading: 280; mmHg
